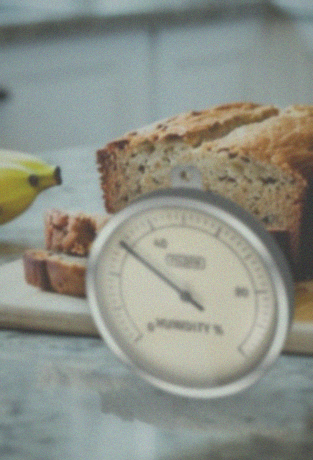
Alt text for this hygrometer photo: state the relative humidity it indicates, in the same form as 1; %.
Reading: 30; %
